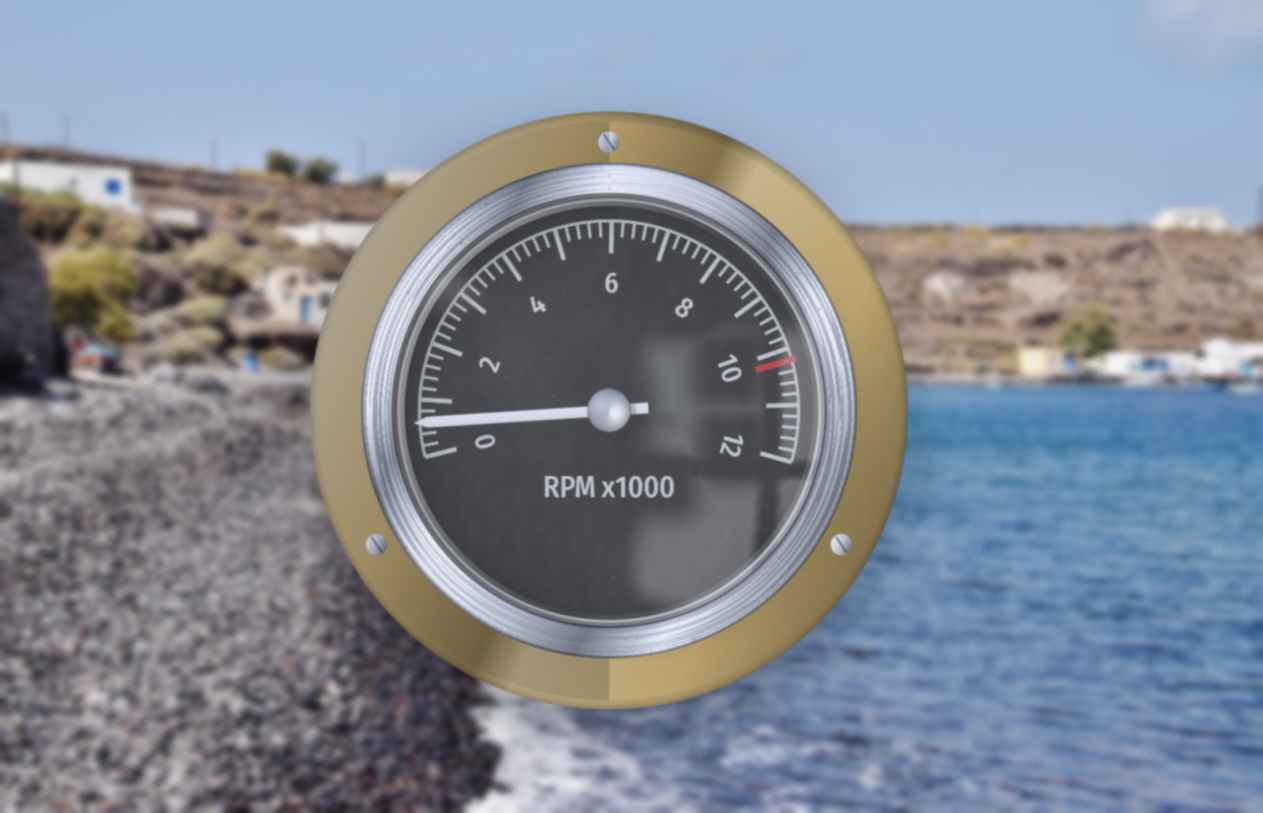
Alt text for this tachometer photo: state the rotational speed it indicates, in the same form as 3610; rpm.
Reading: 600; rpm
